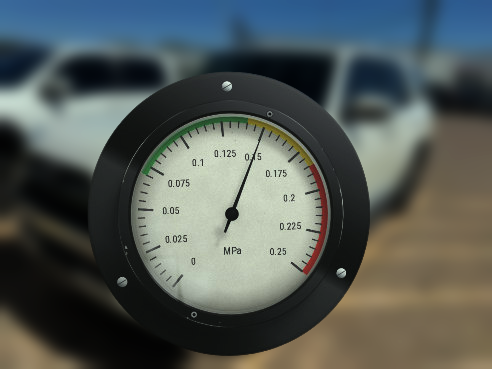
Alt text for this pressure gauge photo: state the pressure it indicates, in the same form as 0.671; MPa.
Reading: 0.15; MPa
